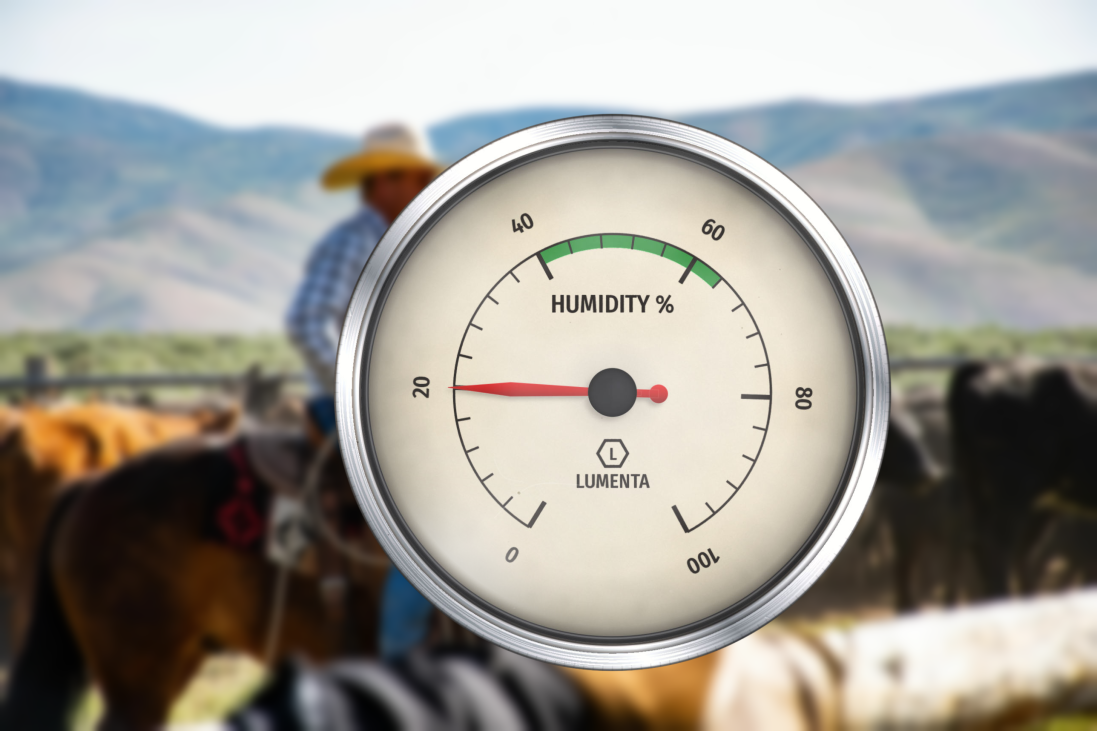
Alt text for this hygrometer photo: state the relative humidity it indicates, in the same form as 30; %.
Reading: 20; %
